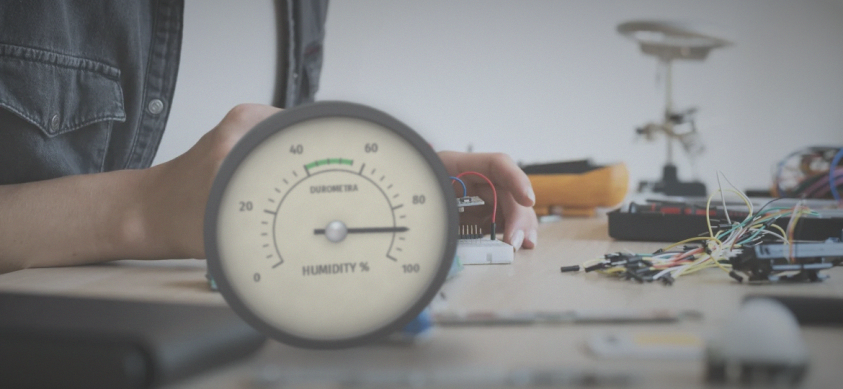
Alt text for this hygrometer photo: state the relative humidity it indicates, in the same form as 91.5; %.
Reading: 88; %
